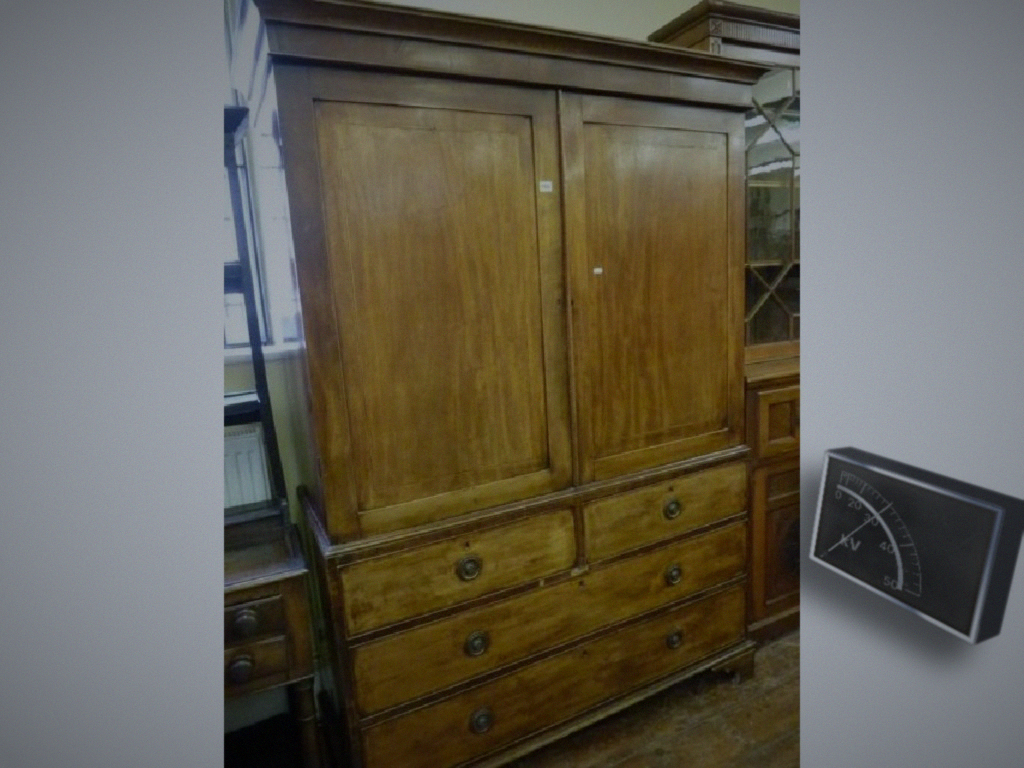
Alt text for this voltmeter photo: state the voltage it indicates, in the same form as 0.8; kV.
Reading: 30; kV
